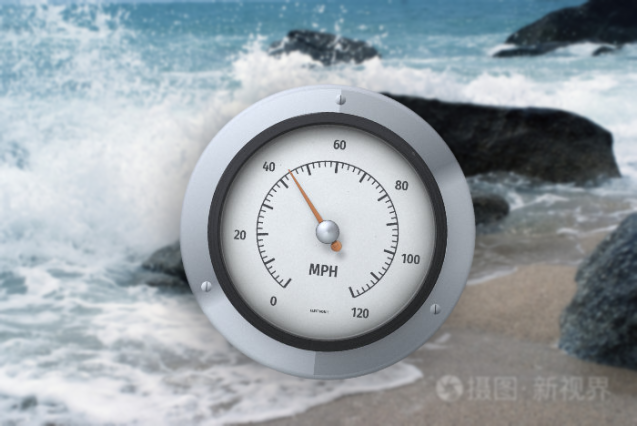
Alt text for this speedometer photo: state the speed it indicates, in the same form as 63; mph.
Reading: 44; mph
